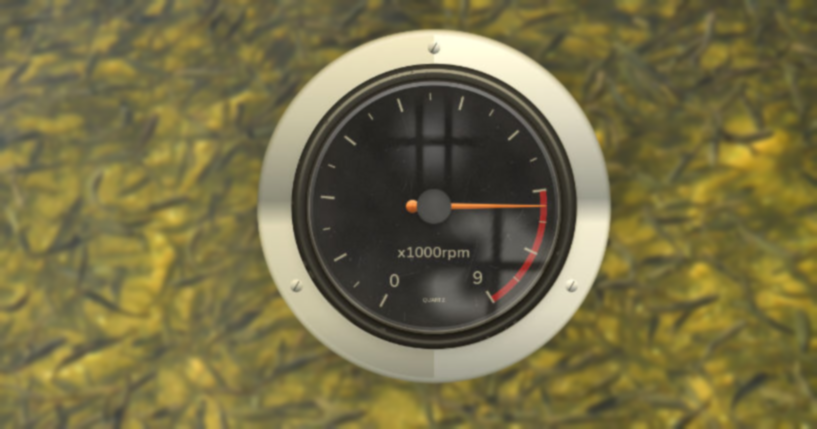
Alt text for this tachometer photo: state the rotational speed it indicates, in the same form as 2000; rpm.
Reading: 7250; rpm
